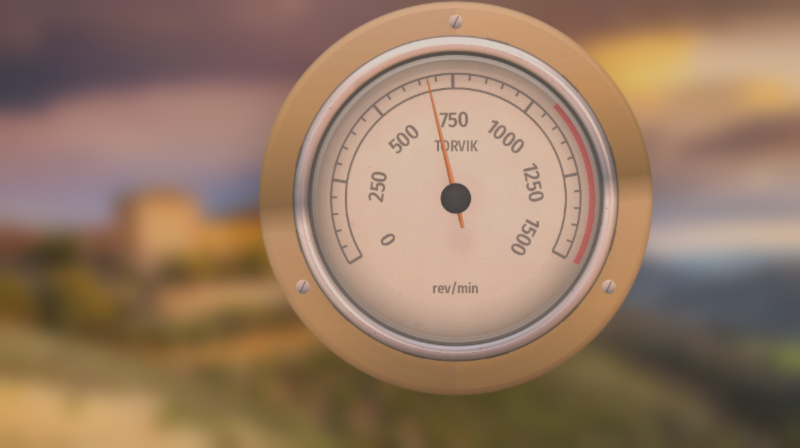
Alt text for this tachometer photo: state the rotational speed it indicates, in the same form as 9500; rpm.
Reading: 675; rpm
